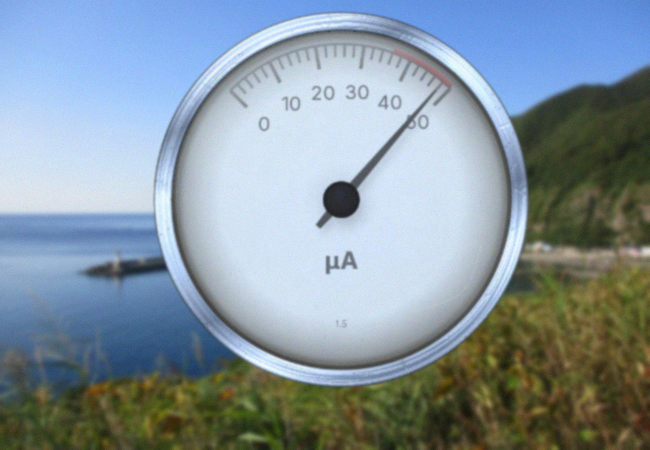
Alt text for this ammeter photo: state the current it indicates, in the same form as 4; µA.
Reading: 48; µA
